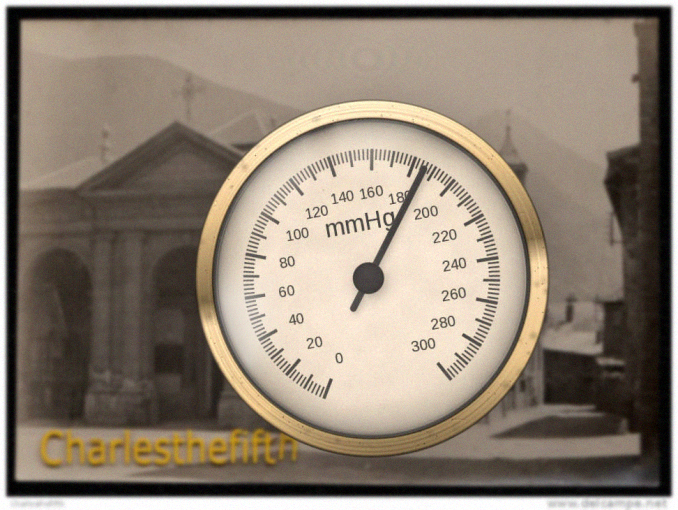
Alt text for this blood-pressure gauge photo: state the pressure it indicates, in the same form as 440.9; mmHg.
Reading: 186; mmHg
